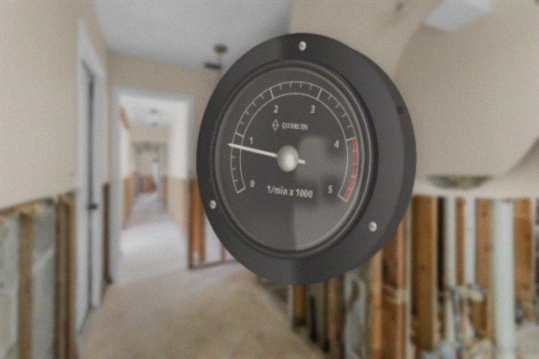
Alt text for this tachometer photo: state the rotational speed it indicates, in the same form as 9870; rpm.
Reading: 800; rpm
